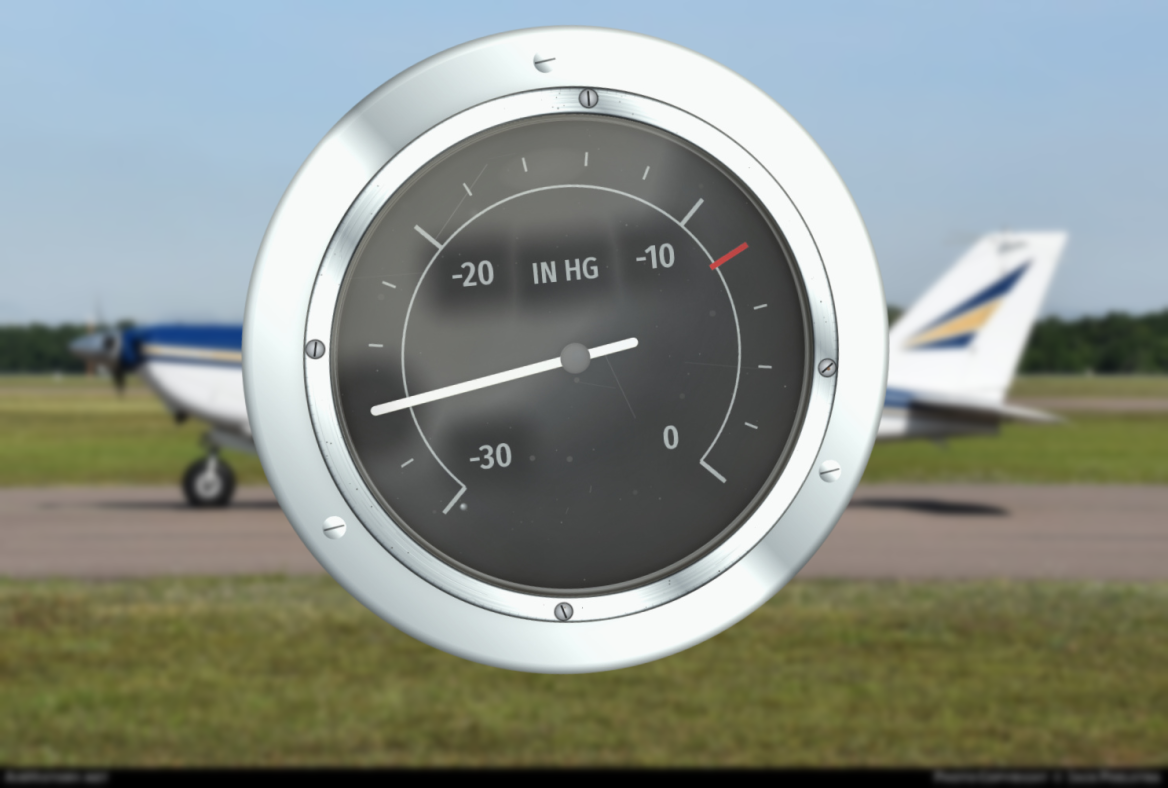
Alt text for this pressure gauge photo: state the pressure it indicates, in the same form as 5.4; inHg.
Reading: -26; inHg
